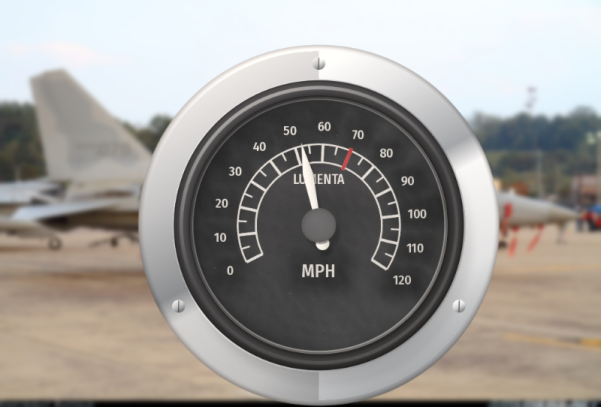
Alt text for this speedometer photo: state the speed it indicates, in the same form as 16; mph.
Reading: 52.5; mph
